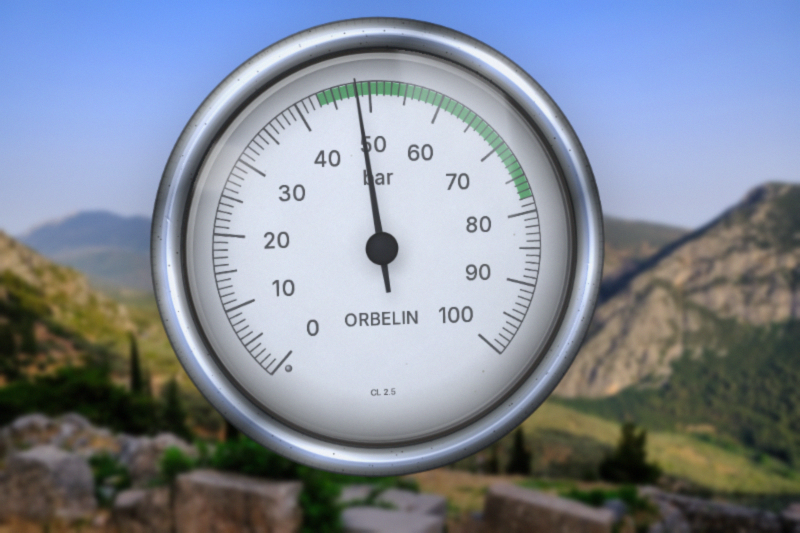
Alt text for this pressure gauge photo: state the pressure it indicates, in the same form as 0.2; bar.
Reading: 48; bar
